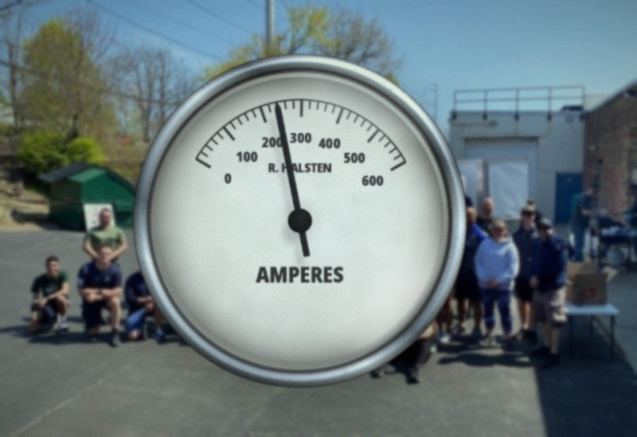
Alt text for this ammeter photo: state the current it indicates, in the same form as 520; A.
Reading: 240; A
